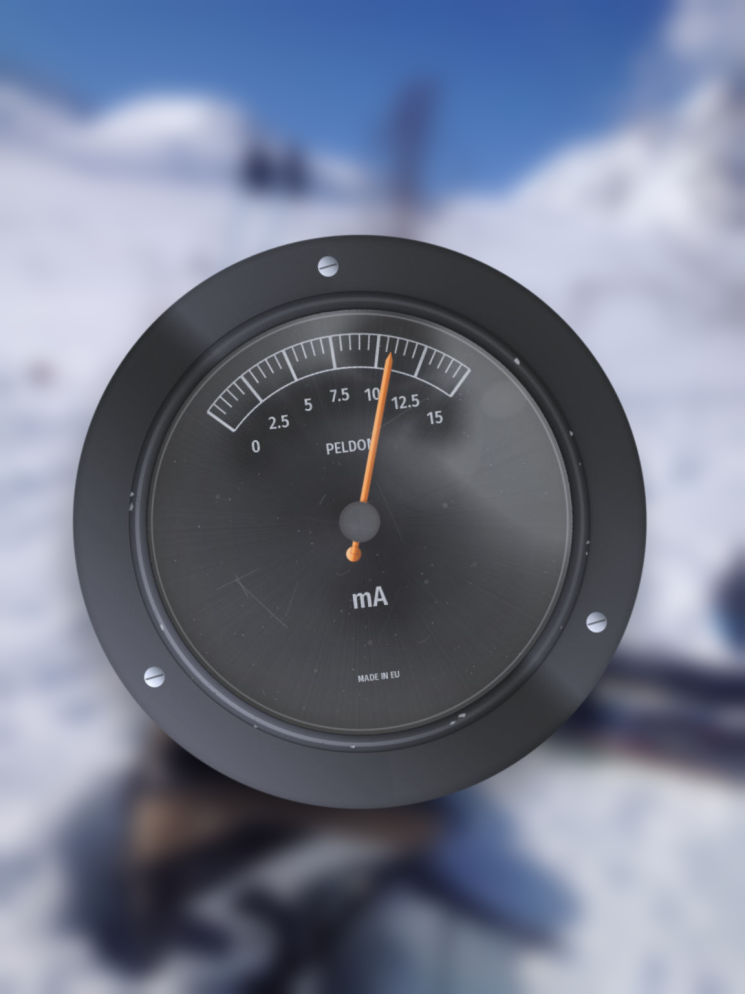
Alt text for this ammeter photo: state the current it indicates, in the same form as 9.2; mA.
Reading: 10.75; mA
